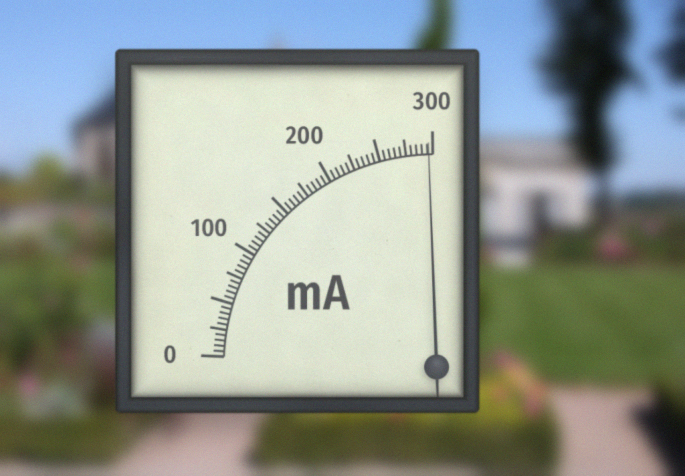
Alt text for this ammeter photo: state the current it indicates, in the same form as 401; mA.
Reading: 295; mA
